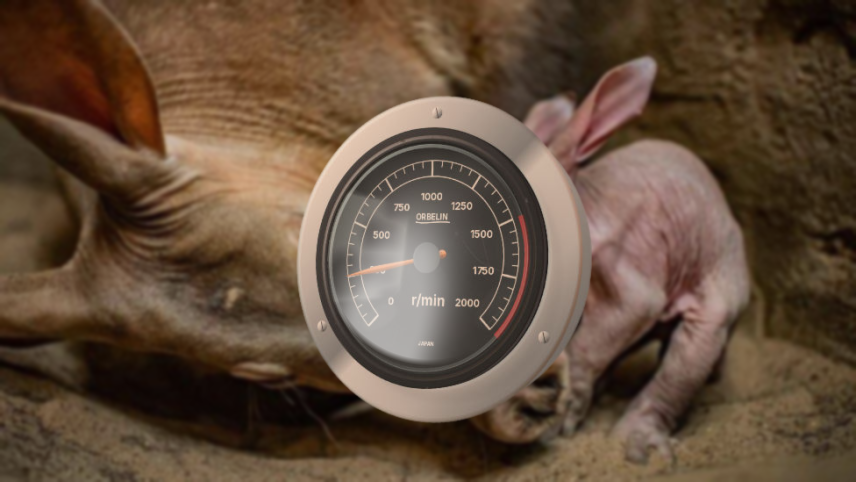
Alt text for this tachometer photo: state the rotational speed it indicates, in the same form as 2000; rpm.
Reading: 250; rpm
